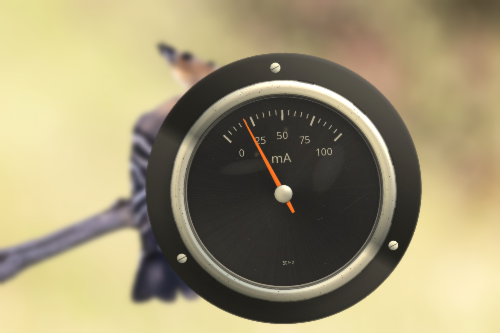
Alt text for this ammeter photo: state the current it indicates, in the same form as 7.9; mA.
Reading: 20; mA
